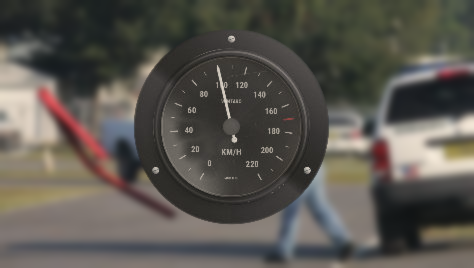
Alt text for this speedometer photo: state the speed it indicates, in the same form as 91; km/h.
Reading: 100; km/h
